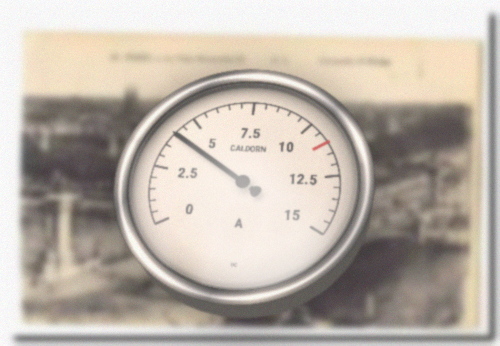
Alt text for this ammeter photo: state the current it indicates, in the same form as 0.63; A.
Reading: 4; A
